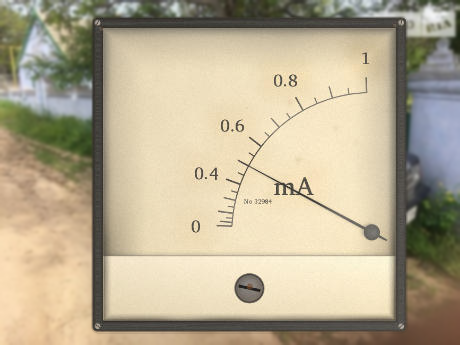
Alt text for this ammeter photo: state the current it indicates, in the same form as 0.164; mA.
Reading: 0.5; mA
